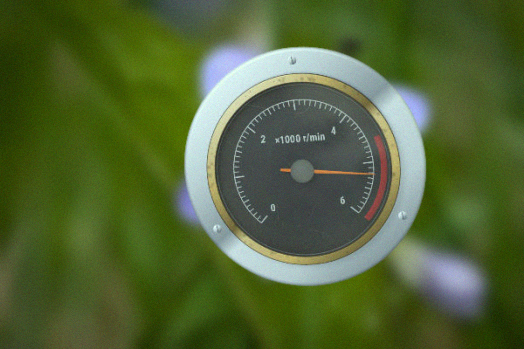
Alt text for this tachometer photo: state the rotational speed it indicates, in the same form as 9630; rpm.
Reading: 5200; rpm
